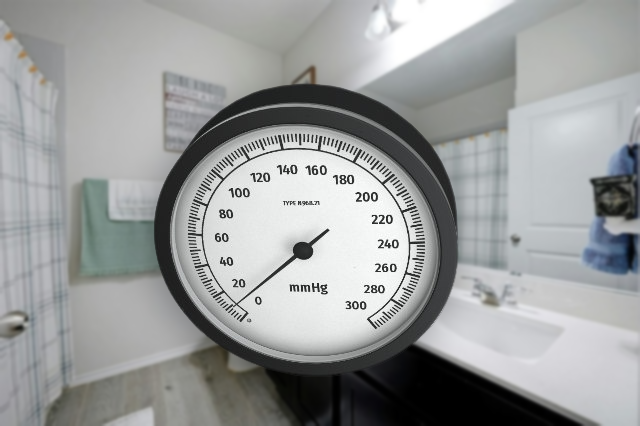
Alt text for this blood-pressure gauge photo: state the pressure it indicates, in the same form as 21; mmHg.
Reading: 10; mmHg
